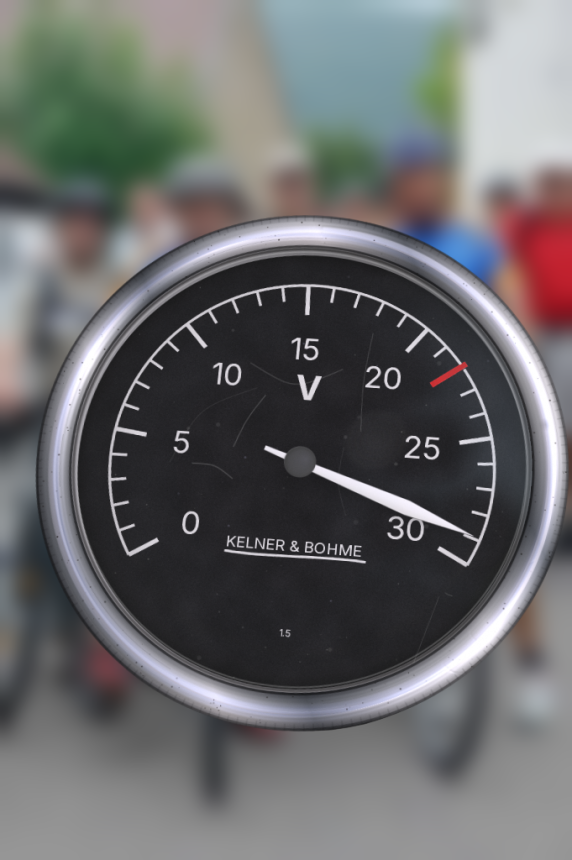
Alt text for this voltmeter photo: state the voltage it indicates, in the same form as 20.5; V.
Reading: 29; V
